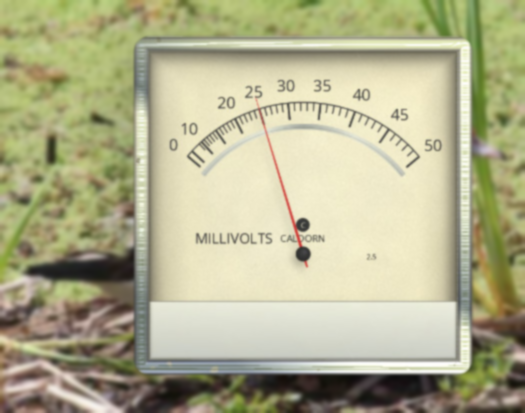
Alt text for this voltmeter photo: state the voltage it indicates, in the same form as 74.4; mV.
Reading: 25; mV
